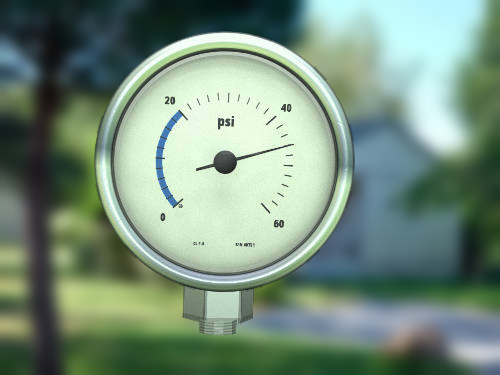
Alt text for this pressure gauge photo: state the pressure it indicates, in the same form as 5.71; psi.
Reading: 46; psi
